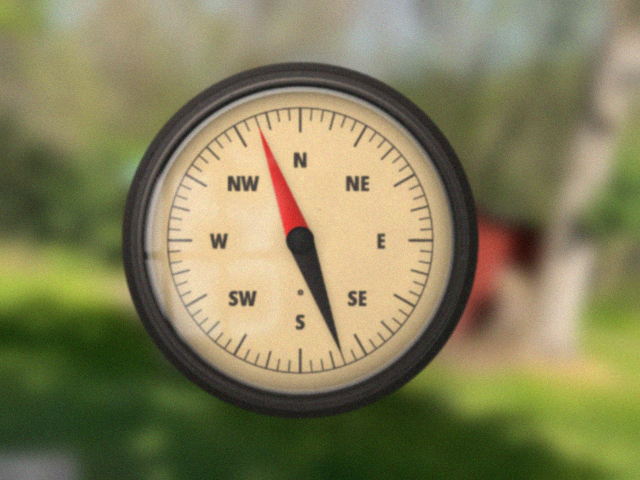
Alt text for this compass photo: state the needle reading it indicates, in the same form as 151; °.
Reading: 340; °
